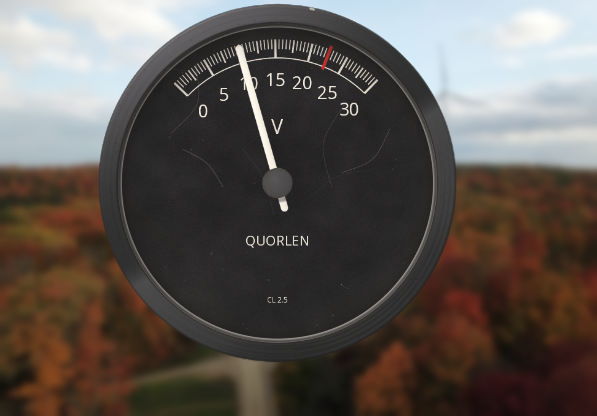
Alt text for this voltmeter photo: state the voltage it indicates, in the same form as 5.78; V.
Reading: 10; V
